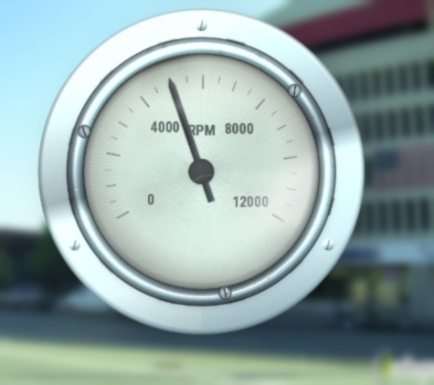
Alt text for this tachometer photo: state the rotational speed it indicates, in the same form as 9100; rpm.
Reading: 5000; rpm
